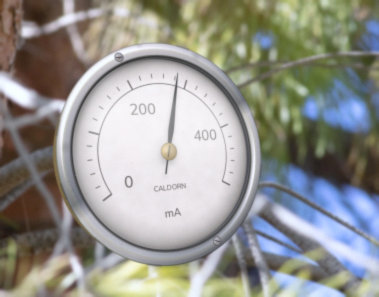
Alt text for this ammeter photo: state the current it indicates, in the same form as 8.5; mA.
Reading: 280; mA
